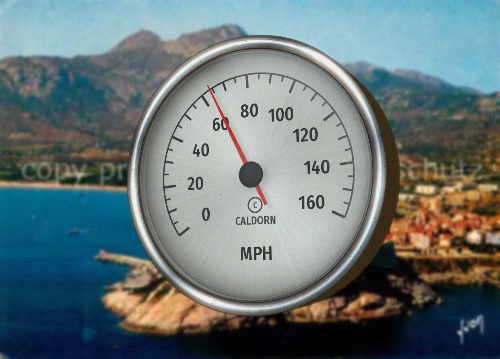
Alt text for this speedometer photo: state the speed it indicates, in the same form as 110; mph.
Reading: 65; mph
